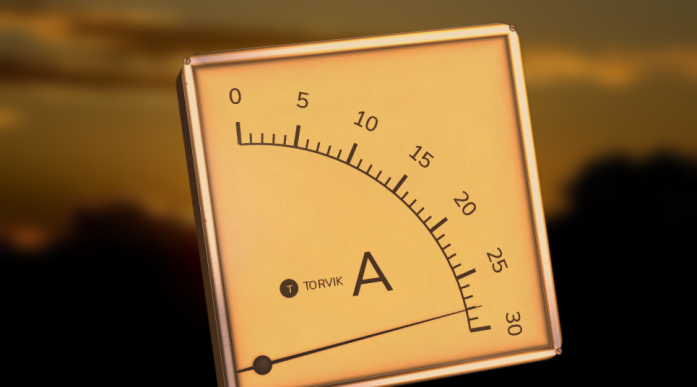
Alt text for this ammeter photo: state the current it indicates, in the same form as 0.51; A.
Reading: 28; A
